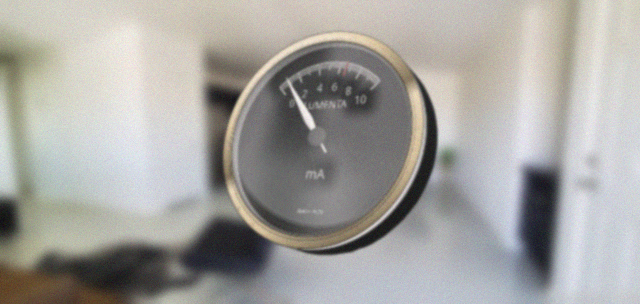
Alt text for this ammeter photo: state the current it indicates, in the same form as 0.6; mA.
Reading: 1; mA
